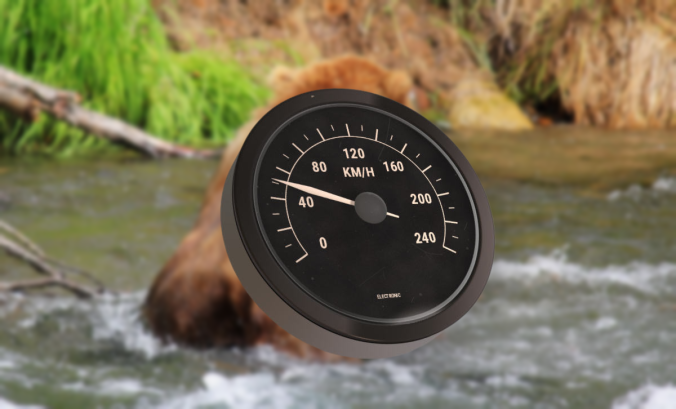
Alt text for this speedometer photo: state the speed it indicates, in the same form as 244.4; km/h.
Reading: 50; km/h
